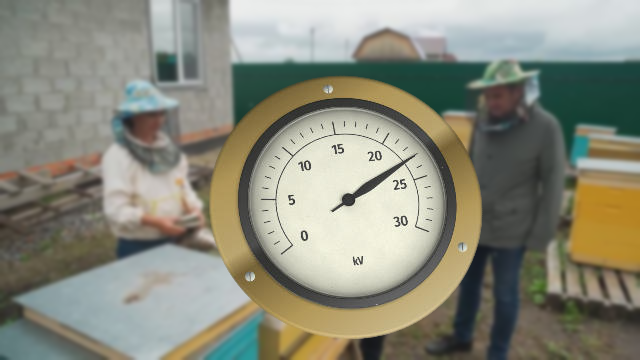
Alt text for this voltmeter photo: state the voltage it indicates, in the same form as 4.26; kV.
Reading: 23; kV
